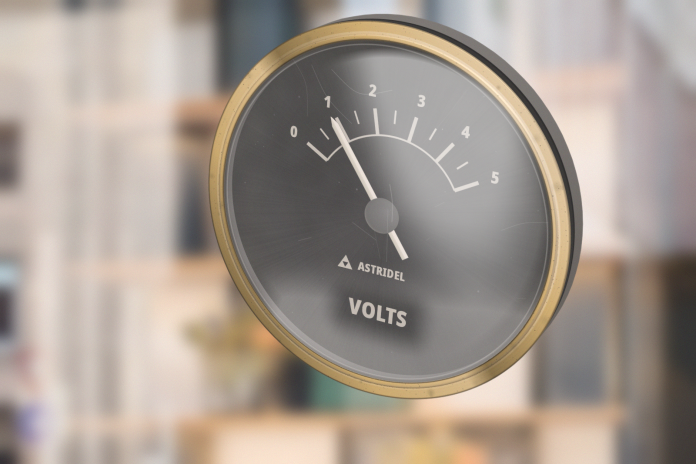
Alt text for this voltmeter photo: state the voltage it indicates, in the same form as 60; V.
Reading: 1; V
